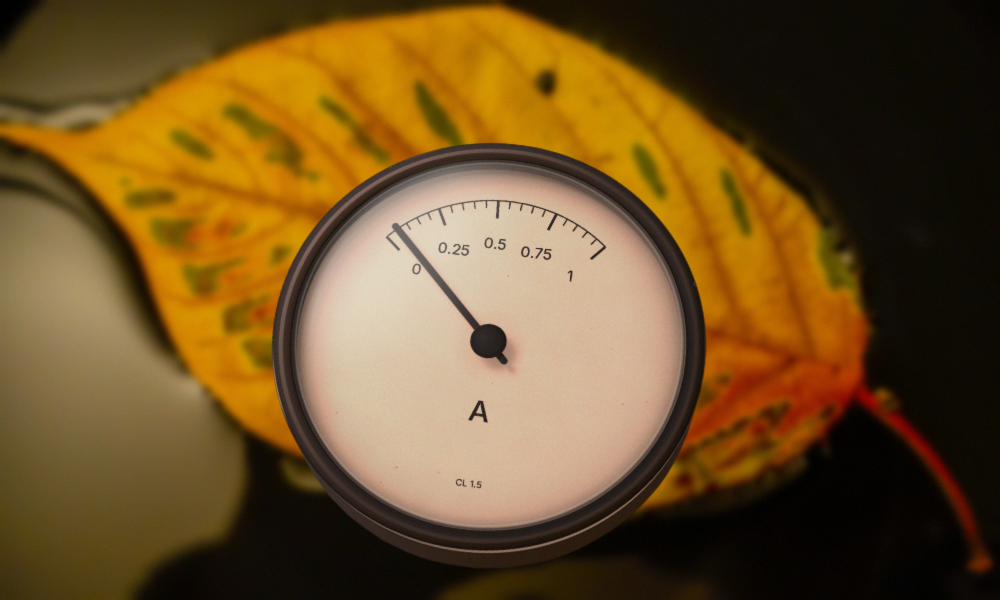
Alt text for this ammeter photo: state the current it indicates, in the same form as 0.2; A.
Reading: 0.05; A
